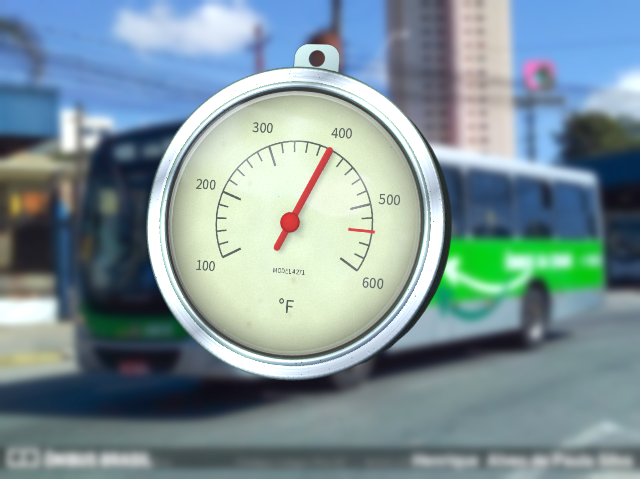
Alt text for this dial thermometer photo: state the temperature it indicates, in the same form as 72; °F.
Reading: 400; °F
